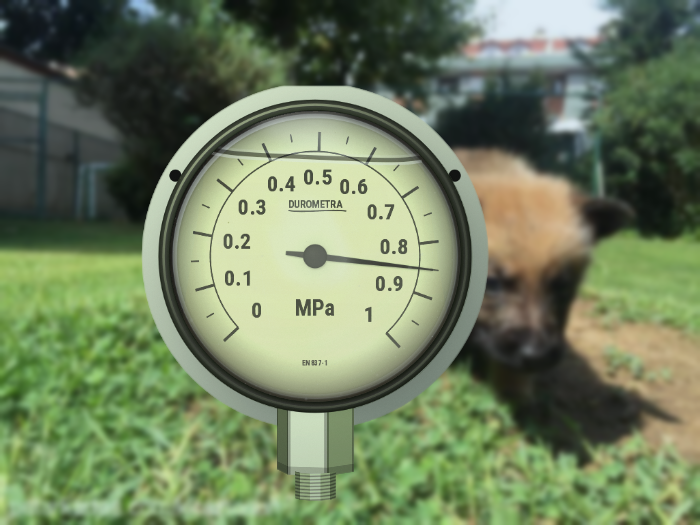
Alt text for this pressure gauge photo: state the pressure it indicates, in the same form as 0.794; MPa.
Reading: 0.85; MPa
